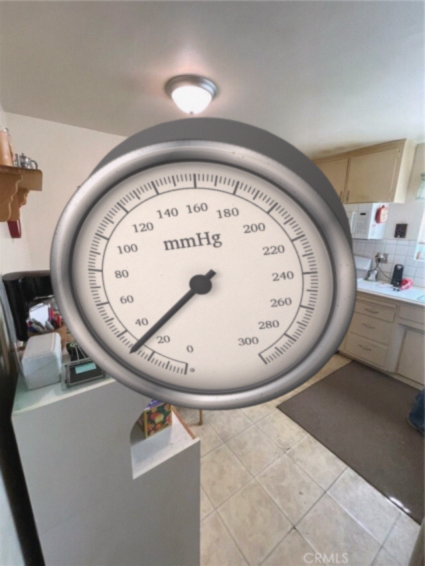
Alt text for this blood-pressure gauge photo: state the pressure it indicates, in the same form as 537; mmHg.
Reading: 30; mmHg
